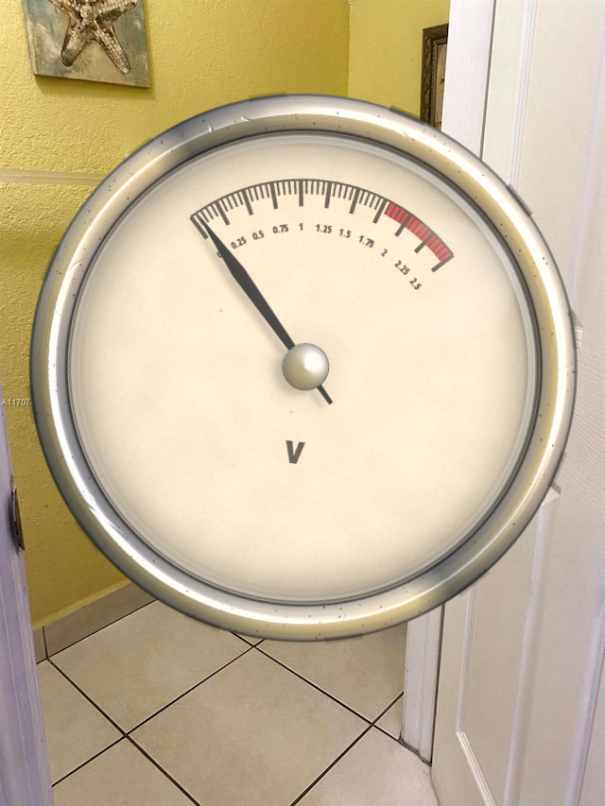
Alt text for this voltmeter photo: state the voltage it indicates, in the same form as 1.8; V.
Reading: 0.05; V
